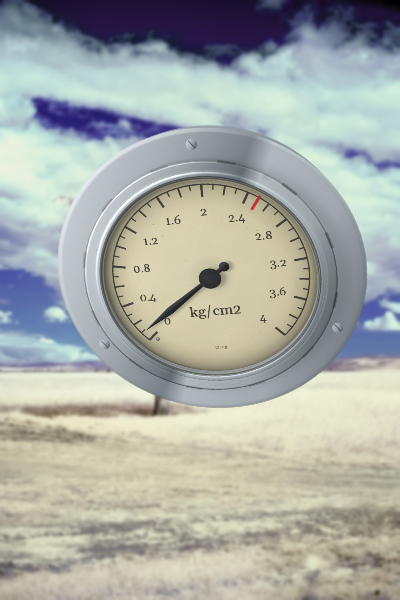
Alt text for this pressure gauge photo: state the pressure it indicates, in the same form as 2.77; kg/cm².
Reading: 0.1; kg/cm²
